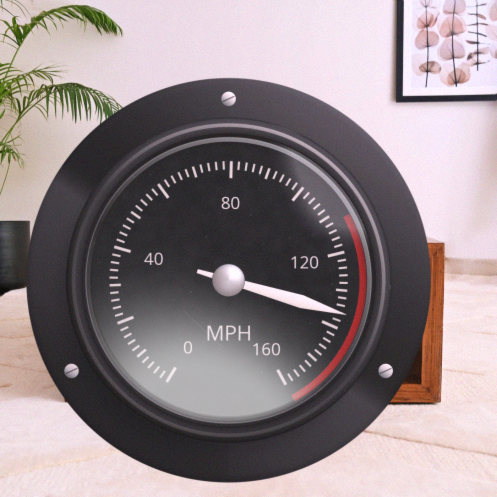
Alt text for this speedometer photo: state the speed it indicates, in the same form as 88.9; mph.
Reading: 136; mph
